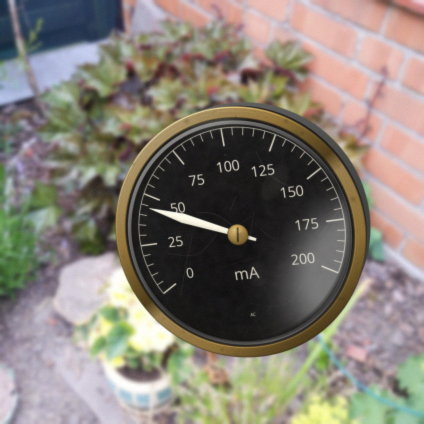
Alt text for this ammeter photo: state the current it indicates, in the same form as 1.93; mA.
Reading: 45; mA
